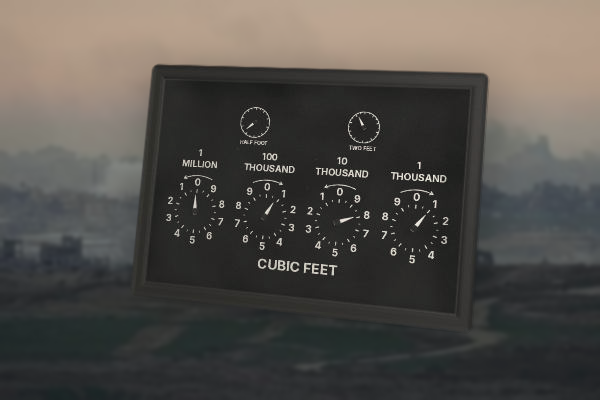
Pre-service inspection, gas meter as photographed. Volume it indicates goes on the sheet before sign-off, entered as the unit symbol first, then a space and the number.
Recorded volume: ft³ 8100
